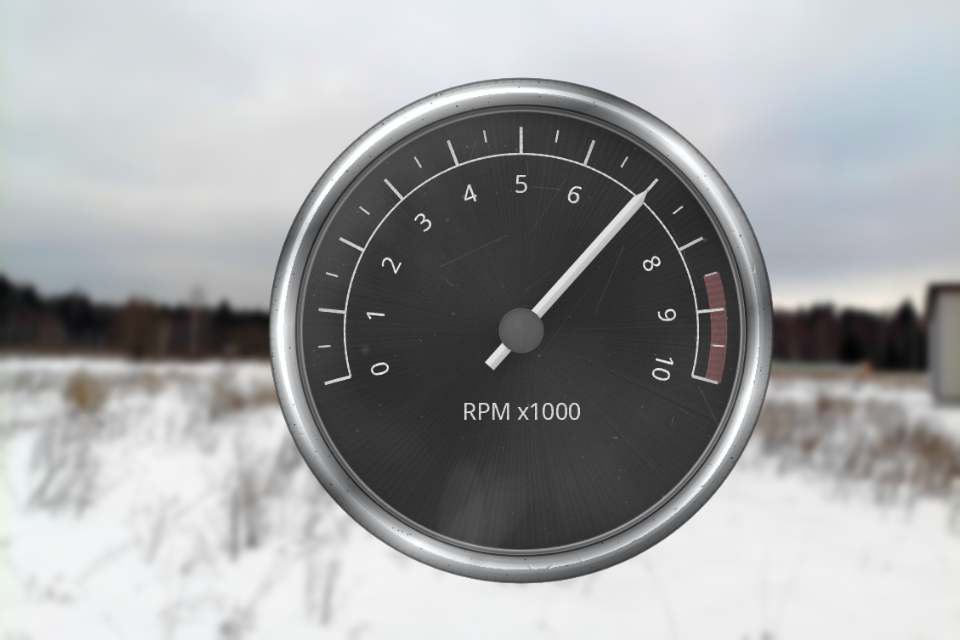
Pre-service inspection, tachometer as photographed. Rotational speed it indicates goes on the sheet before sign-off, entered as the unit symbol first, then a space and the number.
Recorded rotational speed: rpm 7000
